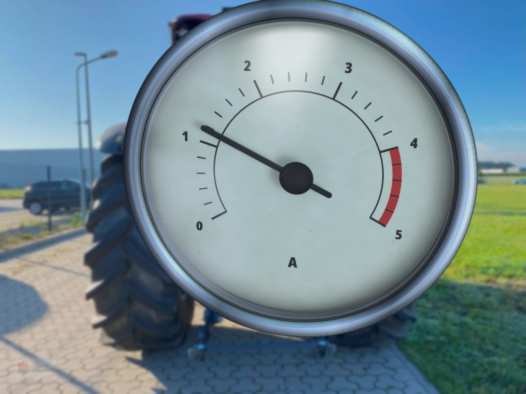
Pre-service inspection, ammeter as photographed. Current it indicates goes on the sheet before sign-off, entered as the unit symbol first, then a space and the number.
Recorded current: A 1.2
